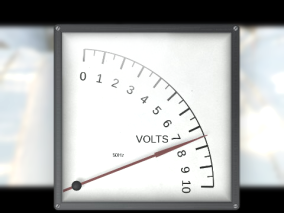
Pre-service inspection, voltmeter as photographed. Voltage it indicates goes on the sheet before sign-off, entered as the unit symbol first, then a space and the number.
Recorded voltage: V 7.5
